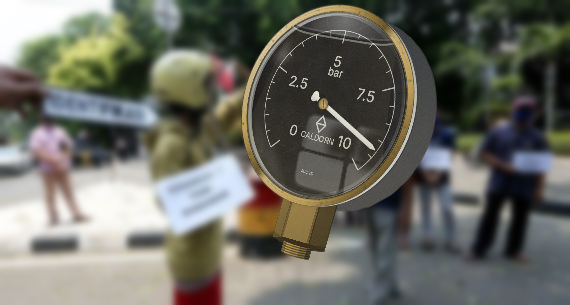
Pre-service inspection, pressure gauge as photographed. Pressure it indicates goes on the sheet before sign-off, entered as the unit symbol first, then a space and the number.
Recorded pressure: bar 9.25
